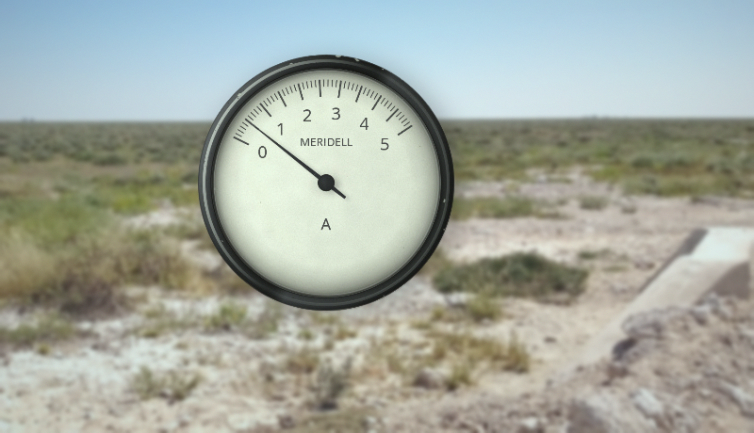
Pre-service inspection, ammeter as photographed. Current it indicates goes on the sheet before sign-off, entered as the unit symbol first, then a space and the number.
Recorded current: A 0.5
